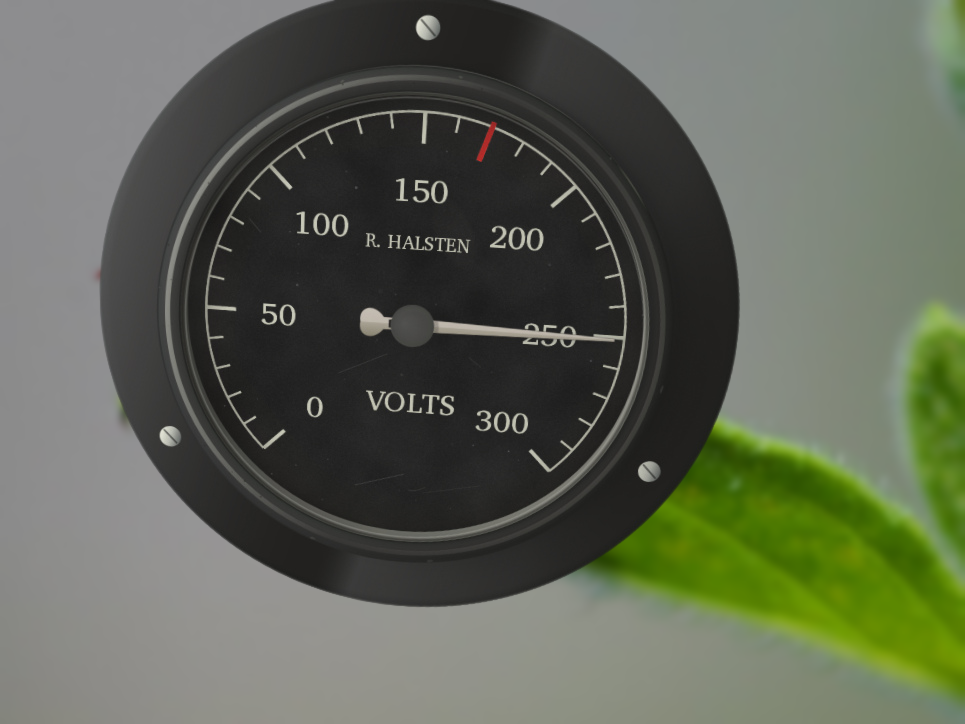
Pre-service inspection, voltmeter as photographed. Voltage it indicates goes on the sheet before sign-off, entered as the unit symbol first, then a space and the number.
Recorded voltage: V 250
